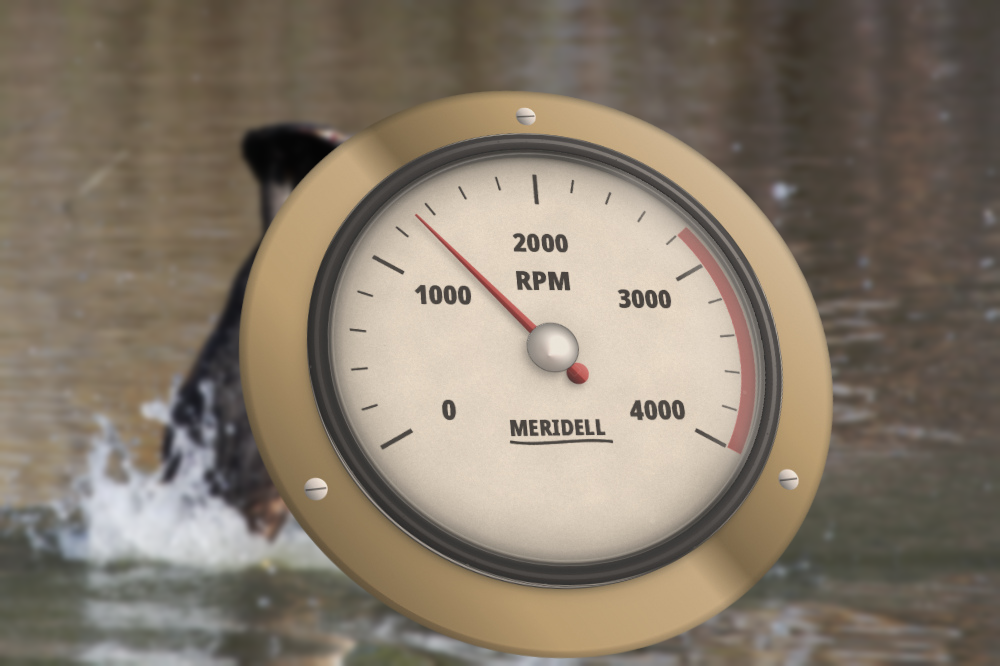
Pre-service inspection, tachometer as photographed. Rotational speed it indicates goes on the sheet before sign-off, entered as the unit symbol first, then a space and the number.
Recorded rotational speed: rpm 1300
